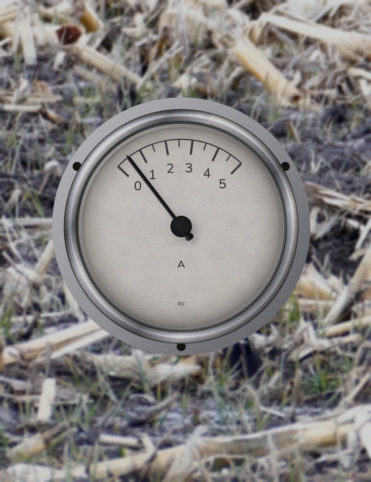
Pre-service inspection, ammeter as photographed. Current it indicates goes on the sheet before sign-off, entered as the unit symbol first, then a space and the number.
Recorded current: A 0.5
